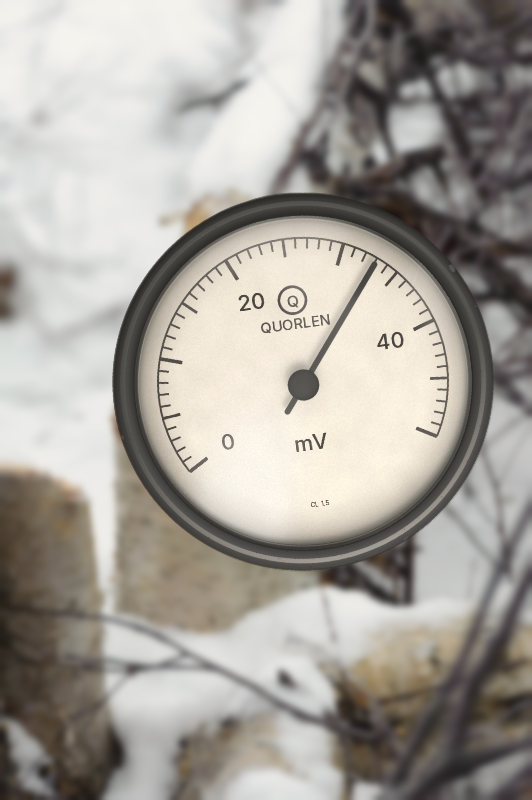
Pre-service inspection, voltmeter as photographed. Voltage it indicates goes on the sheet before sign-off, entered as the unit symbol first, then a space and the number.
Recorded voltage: mV 33
